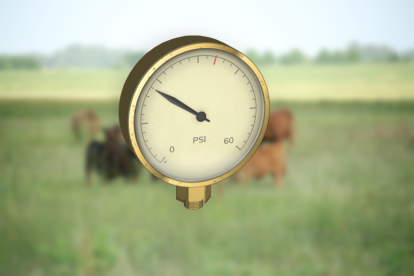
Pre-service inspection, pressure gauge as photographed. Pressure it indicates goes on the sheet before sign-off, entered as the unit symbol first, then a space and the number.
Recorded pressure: psi 18
